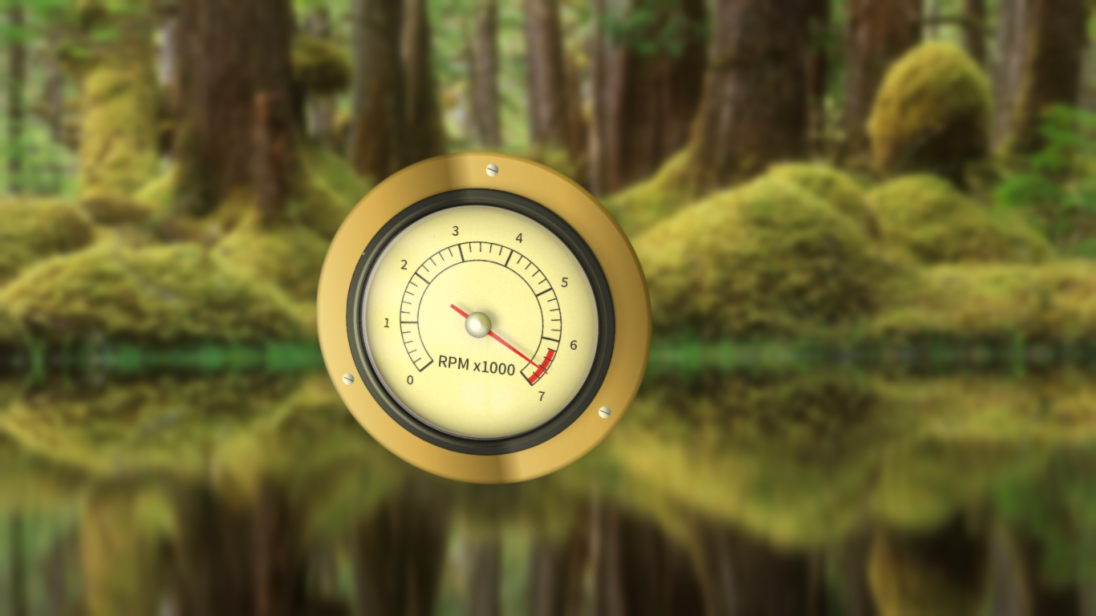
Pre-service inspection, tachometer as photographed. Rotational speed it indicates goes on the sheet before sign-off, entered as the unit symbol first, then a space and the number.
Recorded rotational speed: rpm 6600
